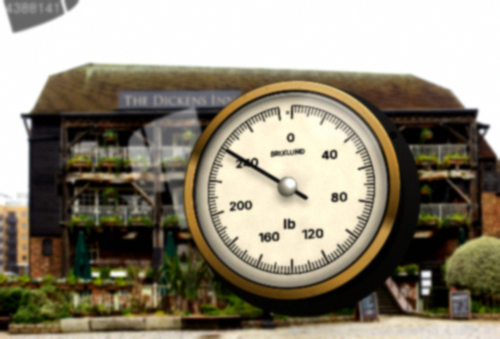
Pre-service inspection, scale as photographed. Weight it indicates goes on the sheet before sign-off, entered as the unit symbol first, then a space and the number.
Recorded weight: lb 240
